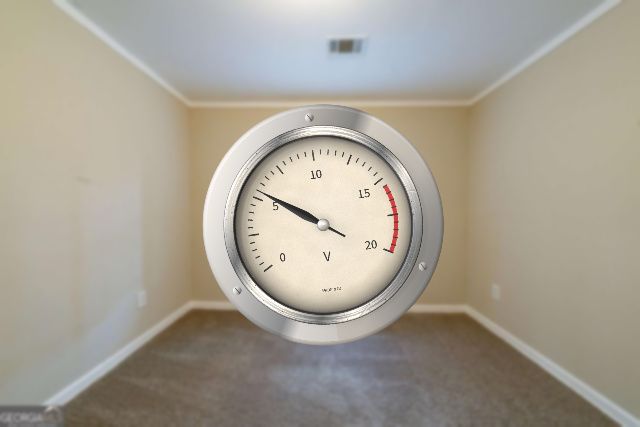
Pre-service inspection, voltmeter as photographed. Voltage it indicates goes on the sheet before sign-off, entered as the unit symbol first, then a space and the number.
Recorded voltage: V 5.5
